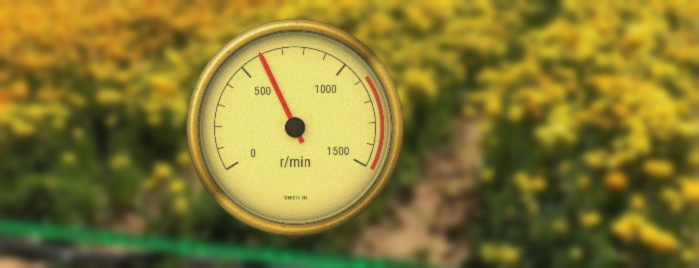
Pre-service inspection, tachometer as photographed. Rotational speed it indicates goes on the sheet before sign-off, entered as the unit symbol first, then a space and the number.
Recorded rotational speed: rpm 600
